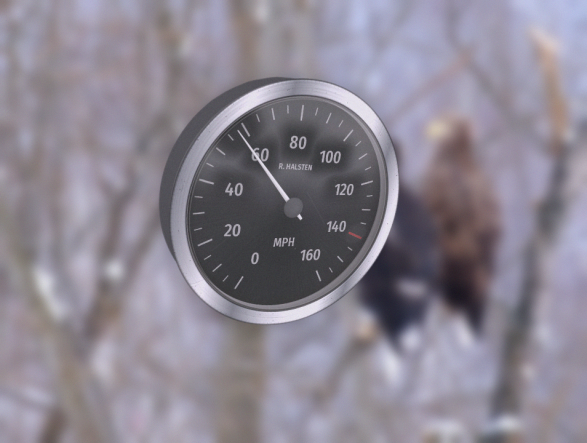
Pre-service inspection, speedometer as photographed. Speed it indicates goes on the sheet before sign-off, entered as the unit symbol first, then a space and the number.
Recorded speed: mph 57.5
